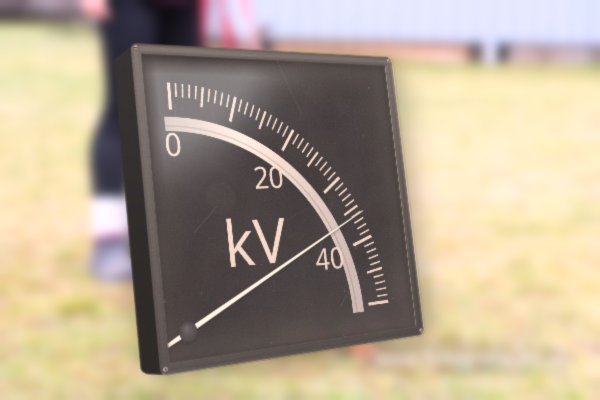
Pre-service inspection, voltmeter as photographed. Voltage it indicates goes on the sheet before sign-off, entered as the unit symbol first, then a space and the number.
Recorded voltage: kV 36
